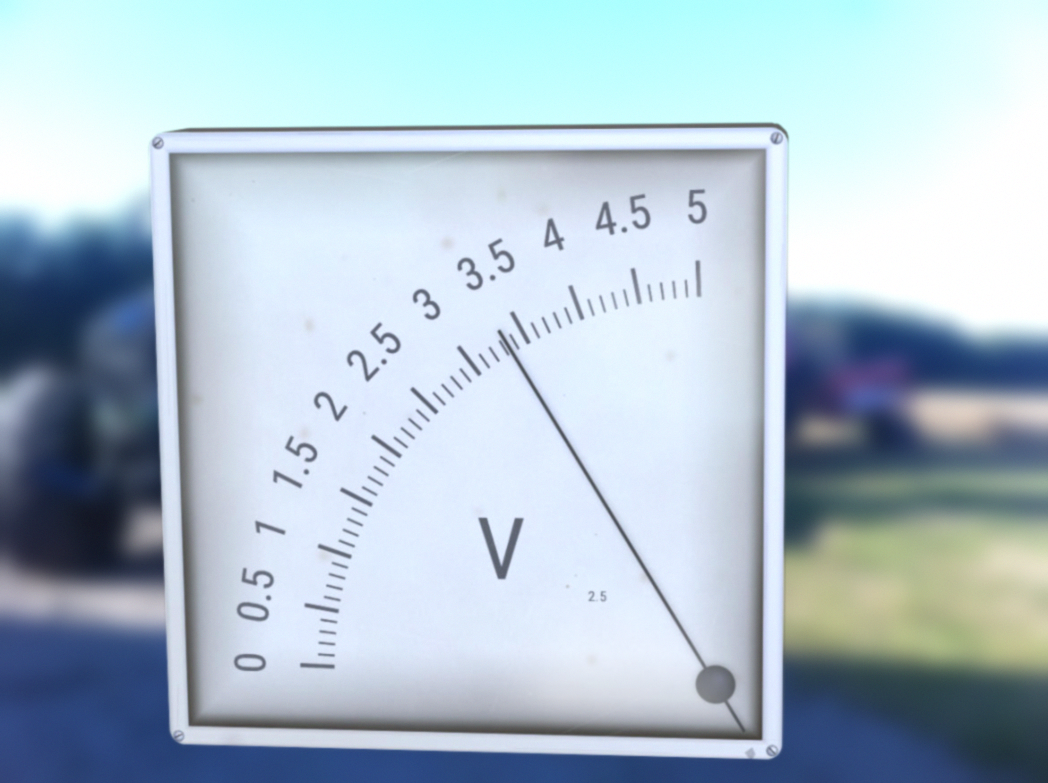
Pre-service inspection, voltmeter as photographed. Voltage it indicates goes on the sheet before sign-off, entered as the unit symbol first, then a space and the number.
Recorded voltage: V 3.35
